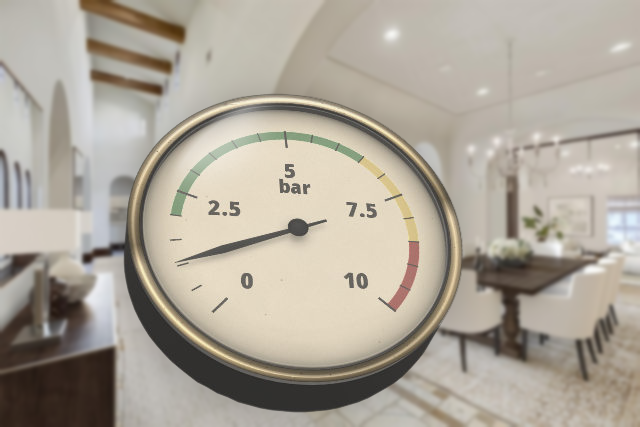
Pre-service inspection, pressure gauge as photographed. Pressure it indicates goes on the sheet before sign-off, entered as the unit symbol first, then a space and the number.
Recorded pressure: bar 1
